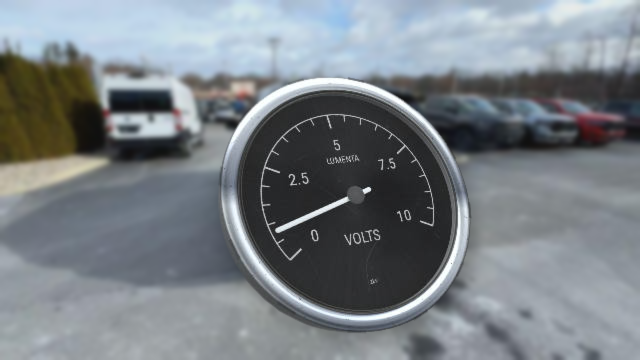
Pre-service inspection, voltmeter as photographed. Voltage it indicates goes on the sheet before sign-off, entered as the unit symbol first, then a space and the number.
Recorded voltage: V 0.75
